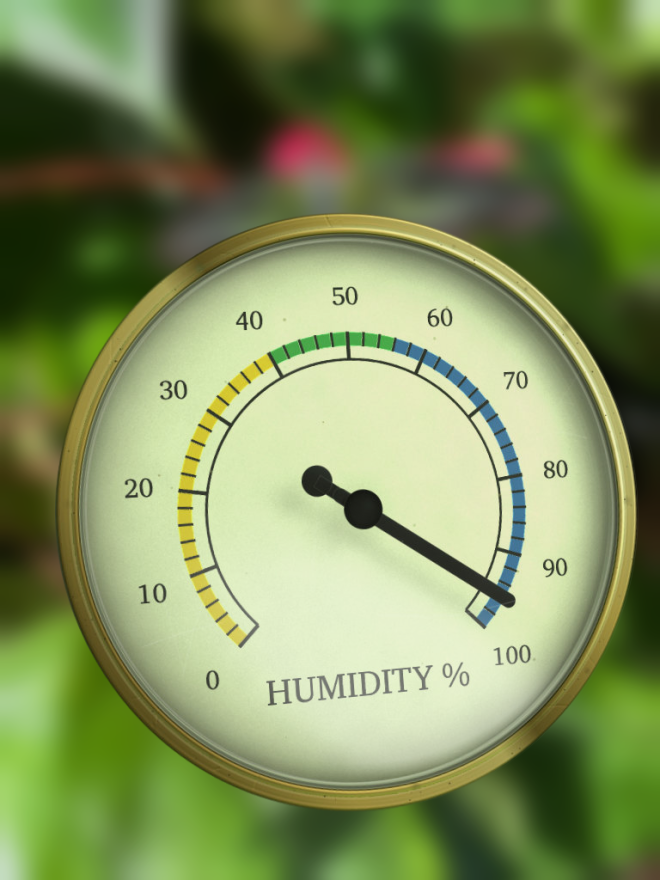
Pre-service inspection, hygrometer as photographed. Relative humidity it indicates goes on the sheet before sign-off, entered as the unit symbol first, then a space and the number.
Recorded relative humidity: % 96
